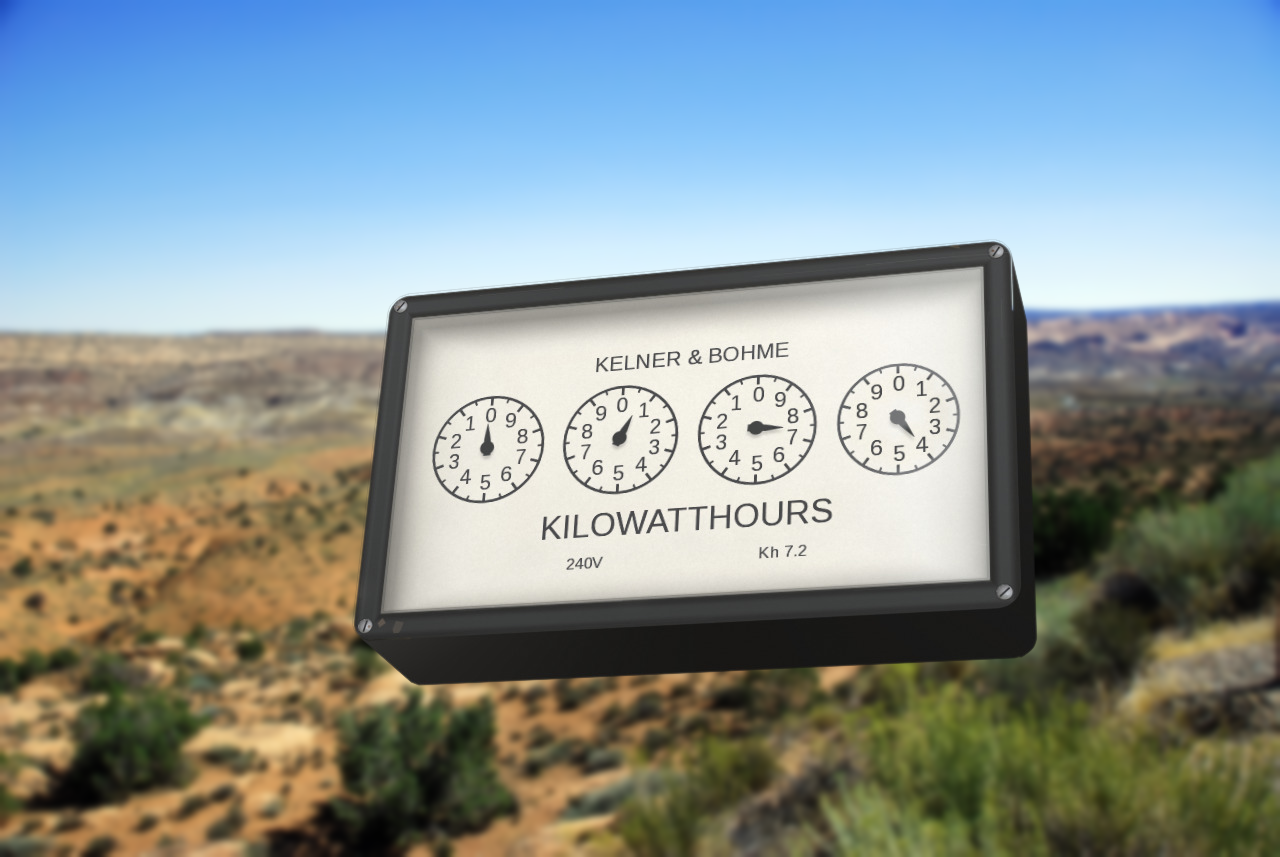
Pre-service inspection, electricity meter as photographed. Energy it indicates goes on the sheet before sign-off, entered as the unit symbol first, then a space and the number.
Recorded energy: kWh 74
